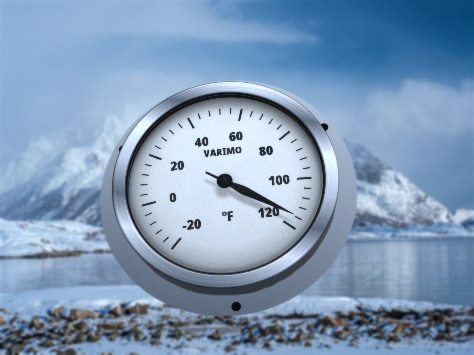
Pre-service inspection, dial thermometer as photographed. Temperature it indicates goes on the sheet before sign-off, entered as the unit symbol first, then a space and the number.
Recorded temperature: °F 116
